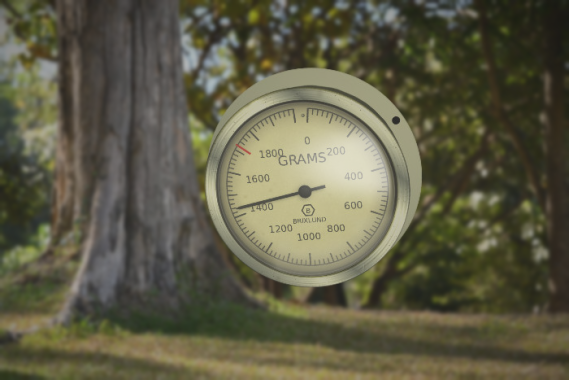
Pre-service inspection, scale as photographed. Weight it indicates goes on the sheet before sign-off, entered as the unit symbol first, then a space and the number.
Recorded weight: g 1440
